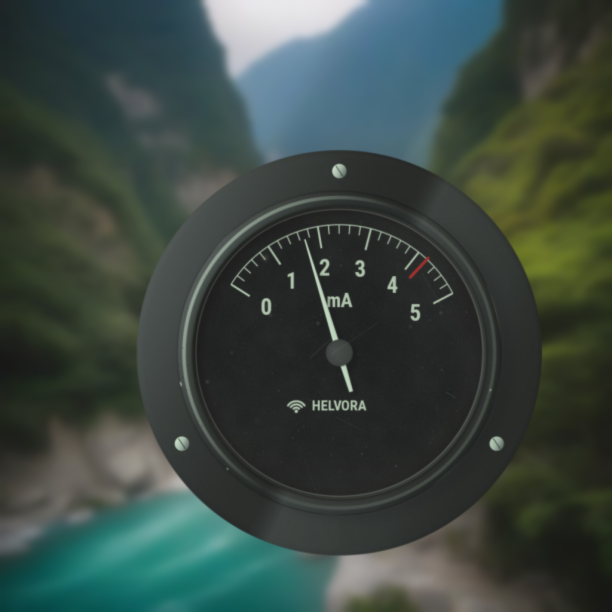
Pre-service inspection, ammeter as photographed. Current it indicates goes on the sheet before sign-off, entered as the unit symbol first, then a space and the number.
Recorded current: mA 1.7
